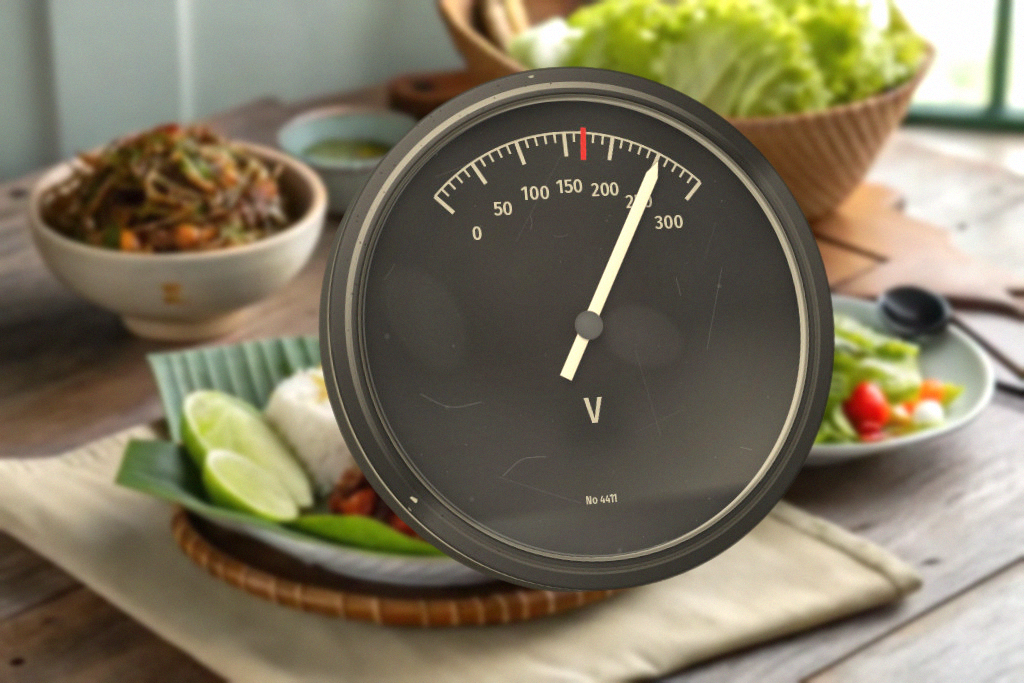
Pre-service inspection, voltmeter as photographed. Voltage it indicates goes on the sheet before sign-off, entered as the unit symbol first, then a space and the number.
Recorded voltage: V 250
